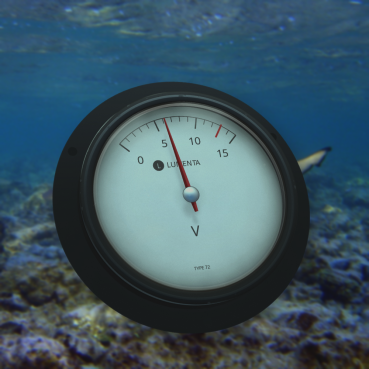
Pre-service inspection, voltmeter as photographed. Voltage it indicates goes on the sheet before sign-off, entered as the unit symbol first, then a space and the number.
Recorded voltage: V 6
